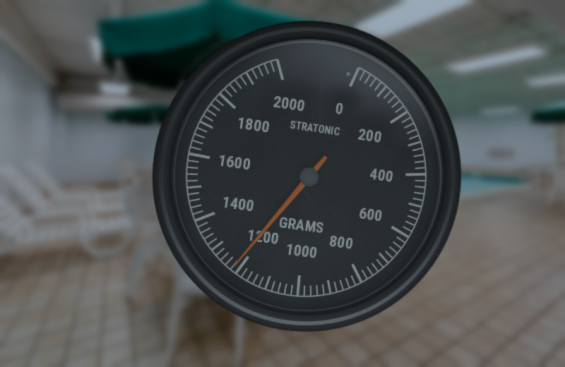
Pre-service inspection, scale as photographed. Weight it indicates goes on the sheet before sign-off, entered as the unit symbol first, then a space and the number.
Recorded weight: g 1220
